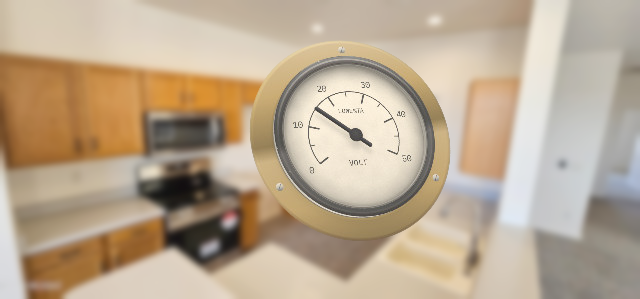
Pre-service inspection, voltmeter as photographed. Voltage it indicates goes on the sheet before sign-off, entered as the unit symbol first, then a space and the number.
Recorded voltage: V 15
